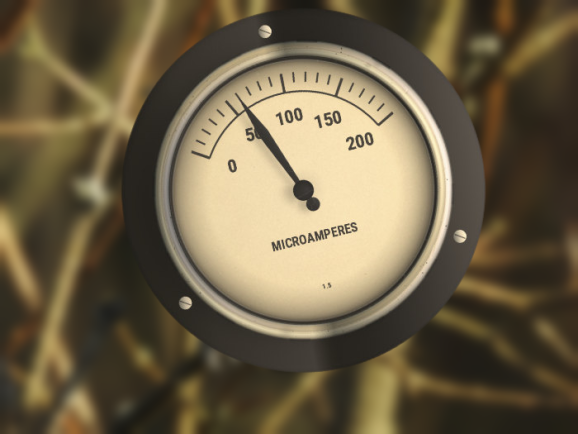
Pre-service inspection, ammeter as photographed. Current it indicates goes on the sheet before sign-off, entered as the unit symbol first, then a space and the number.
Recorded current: µA 60
